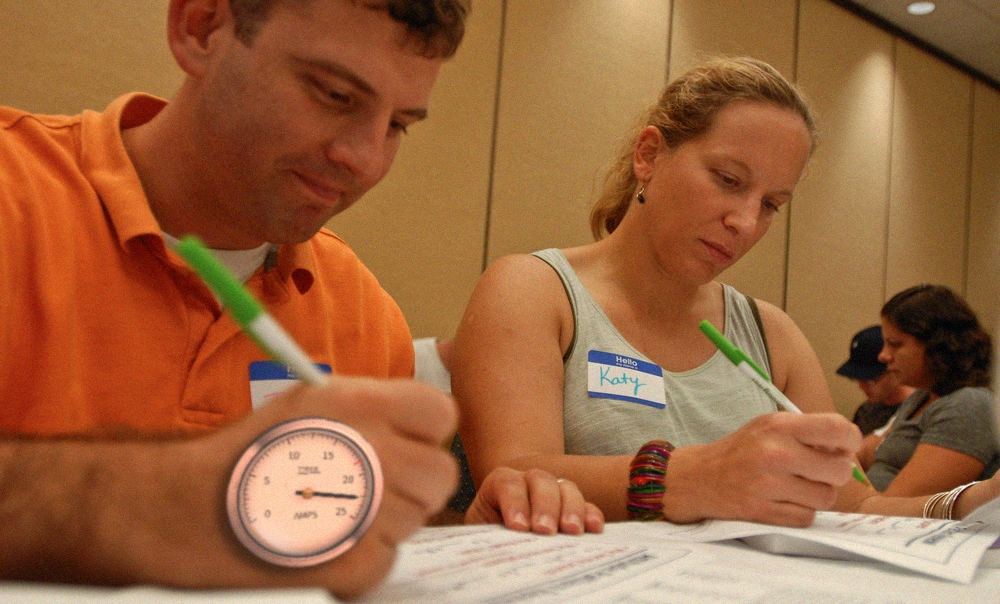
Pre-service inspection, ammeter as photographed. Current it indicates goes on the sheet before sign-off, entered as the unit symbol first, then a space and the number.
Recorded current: A 22.5
